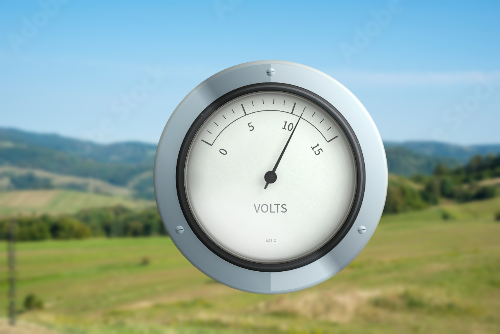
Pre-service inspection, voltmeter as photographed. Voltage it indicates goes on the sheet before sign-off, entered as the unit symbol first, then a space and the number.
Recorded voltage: V 11
